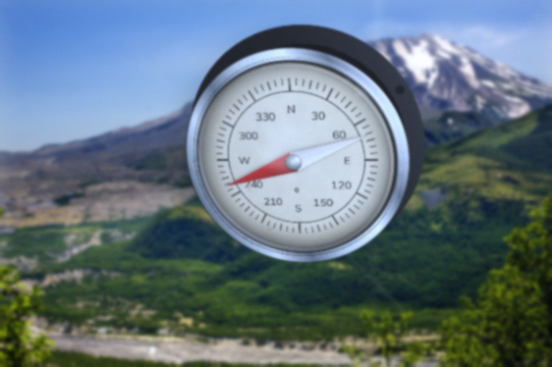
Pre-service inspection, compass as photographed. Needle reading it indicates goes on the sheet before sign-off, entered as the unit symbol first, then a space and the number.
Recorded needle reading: ° 250
